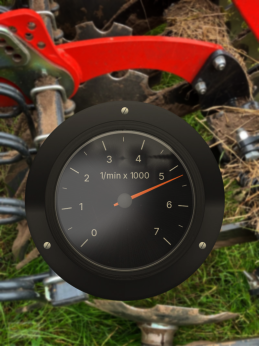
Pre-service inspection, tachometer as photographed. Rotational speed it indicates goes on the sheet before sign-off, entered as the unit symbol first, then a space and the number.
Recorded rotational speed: rpm 5250
